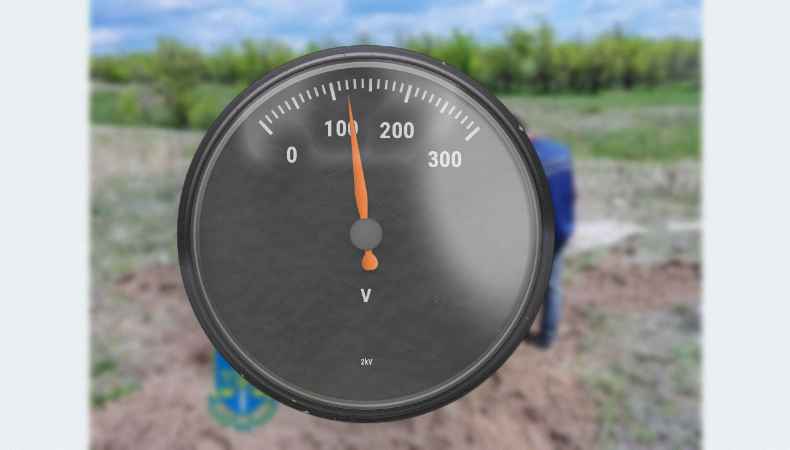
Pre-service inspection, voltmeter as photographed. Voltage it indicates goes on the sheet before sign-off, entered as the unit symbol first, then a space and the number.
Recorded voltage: V 120
